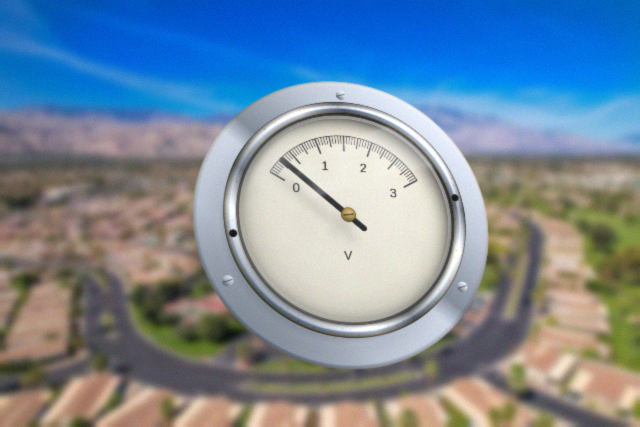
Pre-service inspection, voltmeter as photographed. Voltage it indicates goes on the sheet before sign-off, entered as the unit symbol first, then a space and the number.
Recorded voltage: V 0.25
